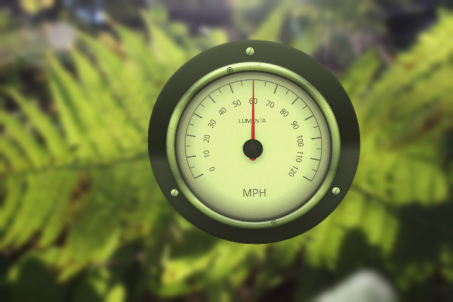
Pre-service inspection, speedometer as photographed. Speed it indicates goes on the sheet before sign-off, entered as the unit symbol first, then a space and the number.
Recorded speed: mph 60
